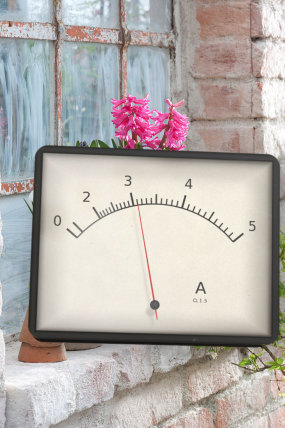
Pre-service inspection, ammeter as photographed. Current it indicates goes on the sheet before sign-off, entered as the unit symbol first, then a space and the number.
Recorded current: A 3.1
